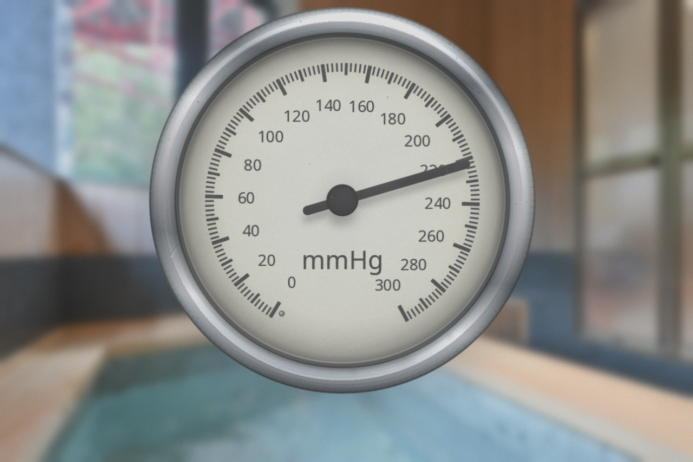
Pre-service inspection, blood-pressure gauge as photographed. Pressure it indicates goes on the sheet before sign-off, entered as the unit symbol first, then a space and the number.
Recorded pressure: mmHg 222
